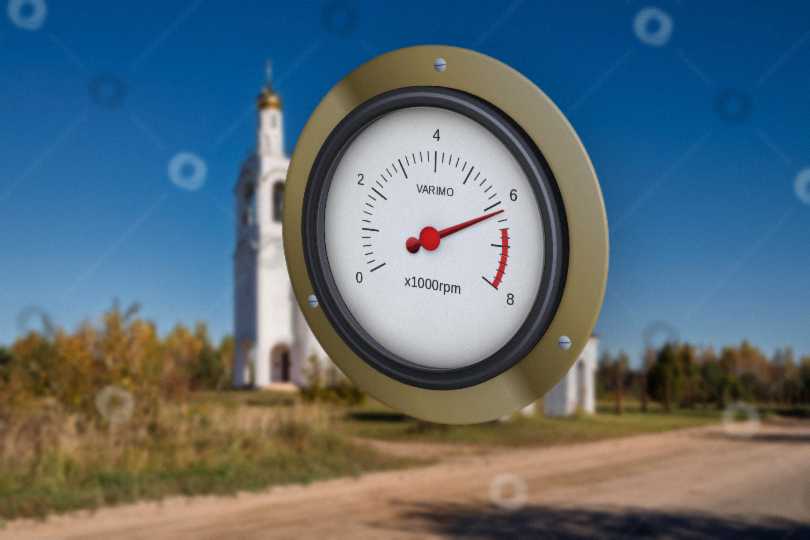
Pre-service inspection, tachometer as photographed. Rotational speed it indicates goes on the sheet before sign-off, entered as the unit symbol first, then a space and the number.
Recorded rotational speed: rpm 6200
